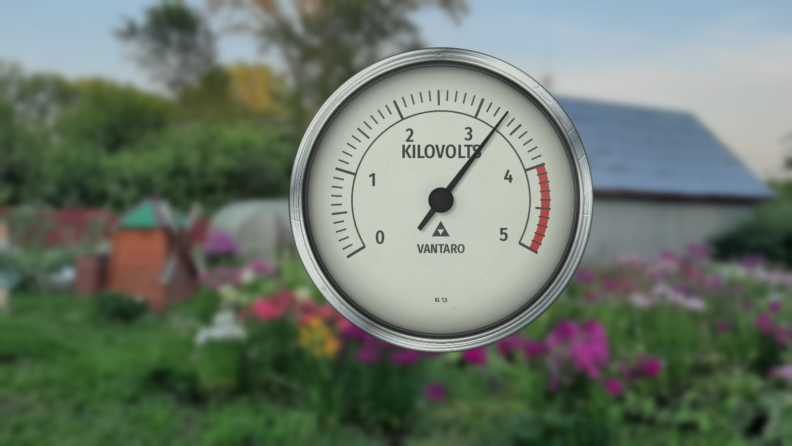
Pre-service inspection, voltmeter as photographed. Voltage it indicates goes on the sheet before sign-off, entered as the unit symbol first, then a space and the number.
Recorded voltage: kV 3.3
